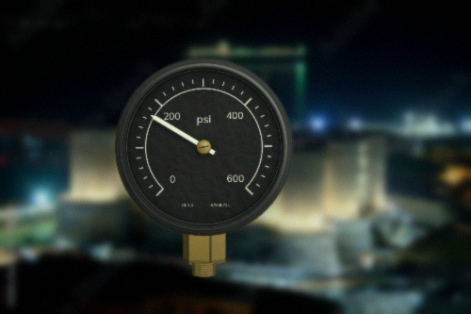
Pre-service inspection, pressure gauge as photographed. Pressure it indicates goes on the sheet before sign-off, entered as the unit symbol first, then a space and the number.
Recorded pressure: psi 170
